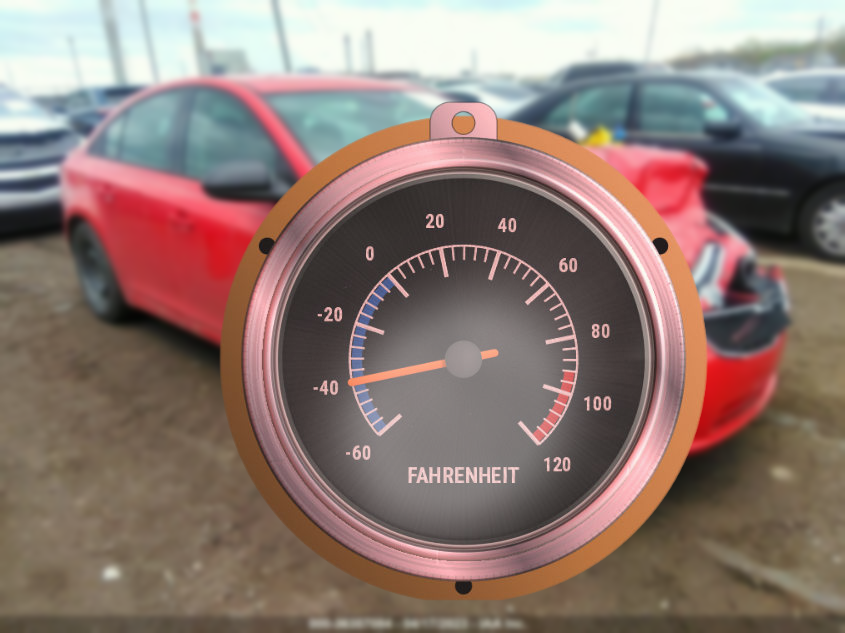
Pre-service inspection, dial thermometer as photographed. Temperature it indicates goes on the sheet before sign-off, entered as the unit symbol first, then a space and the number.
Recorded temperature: °F -40
